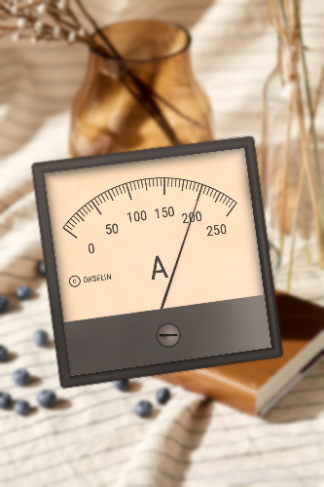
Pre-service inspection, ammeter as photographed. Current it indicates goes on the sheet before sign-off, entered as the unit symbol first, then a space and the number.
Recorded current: A 200
